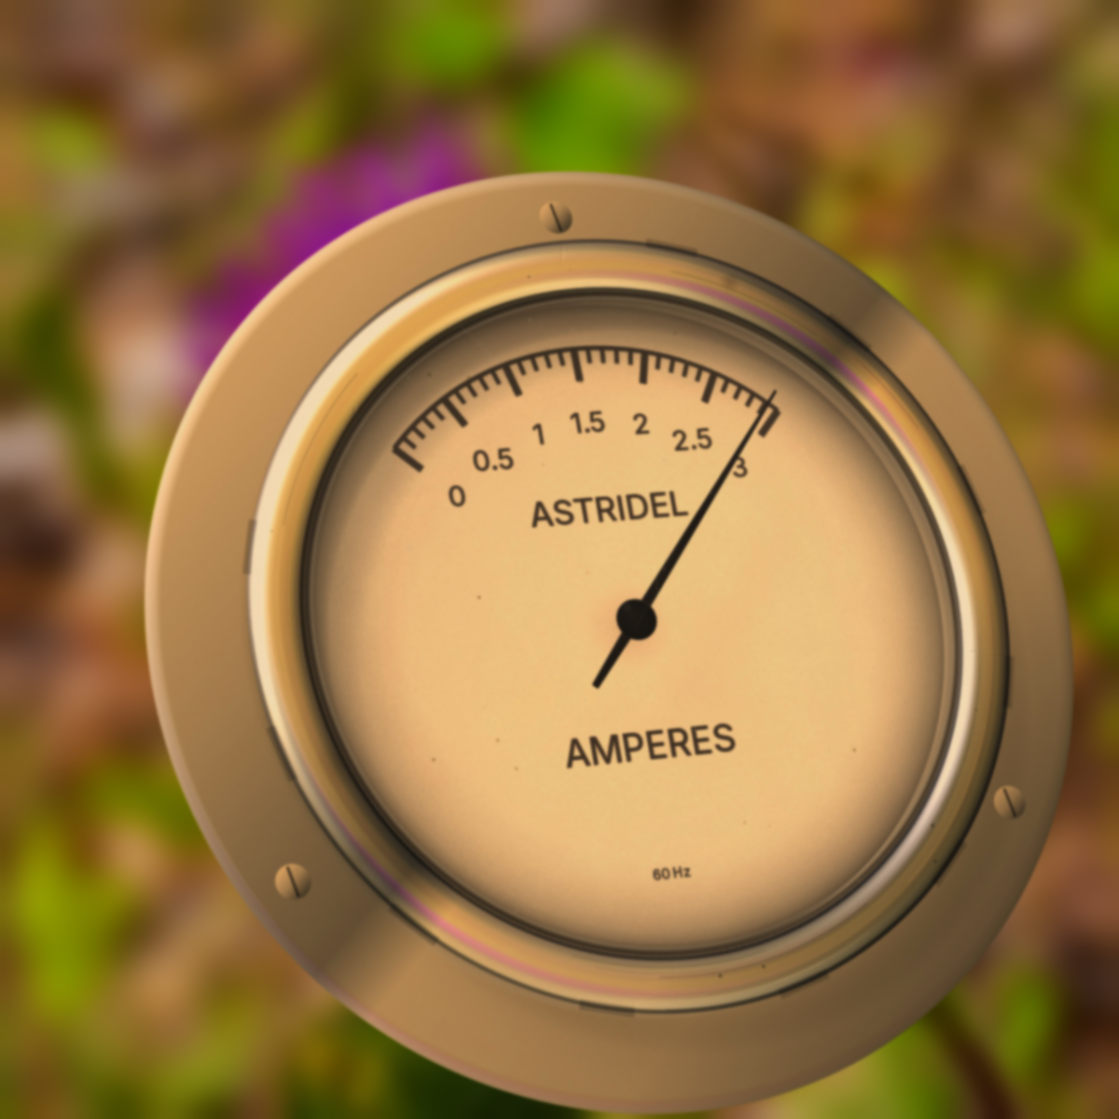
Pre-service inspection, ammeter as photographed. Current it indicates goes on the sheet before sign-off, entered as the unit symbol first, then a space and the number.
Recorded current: A 2.9
